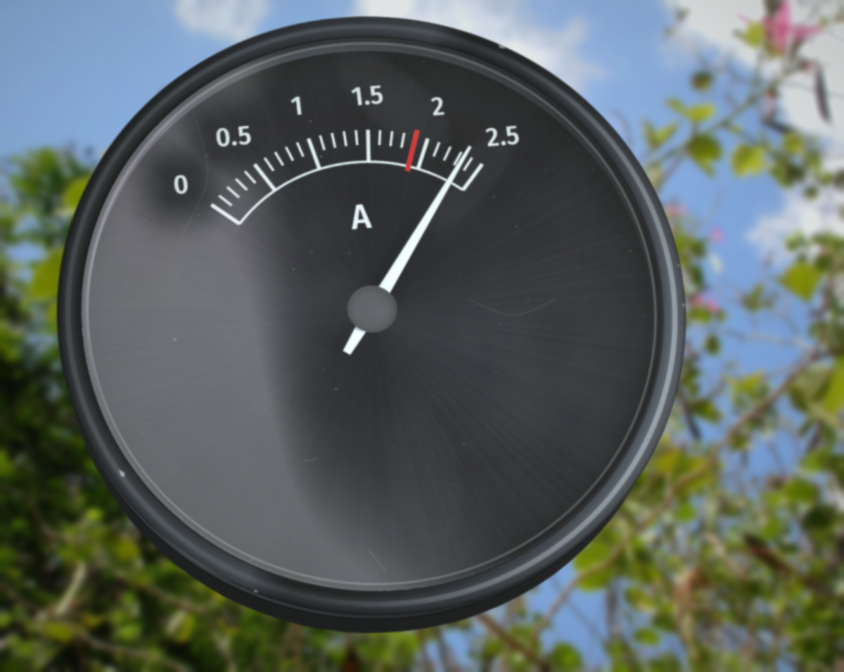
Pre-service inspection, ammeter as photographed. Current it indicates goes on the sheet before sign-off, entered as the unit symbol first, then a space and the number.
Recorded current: A 2.35
